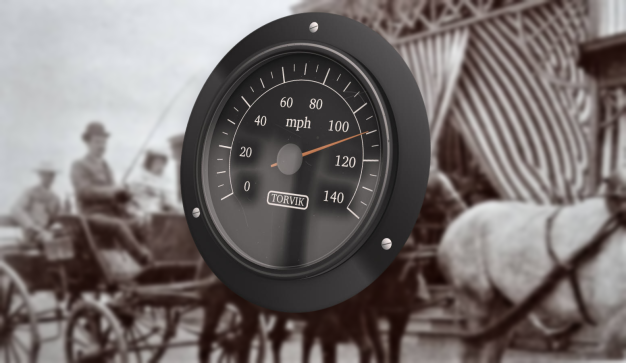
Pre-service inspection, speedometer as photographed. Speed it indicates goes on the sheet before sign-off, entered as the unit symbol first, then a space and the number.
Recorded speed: mph 110
